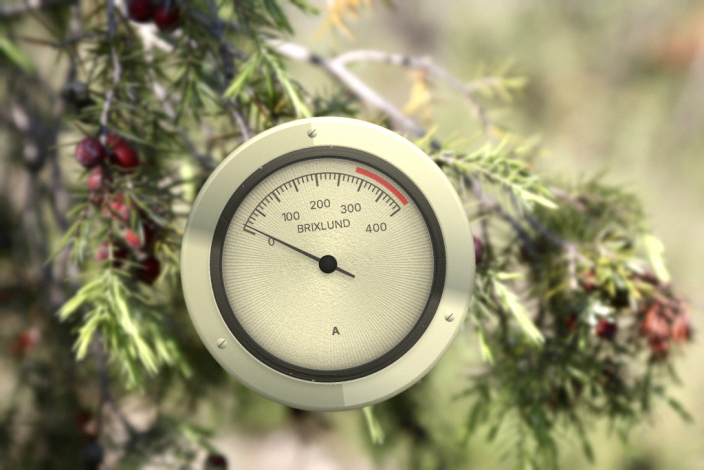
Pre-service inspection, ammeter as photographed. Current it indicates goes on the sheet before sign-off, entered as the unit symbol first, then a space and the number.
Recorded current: A 10
